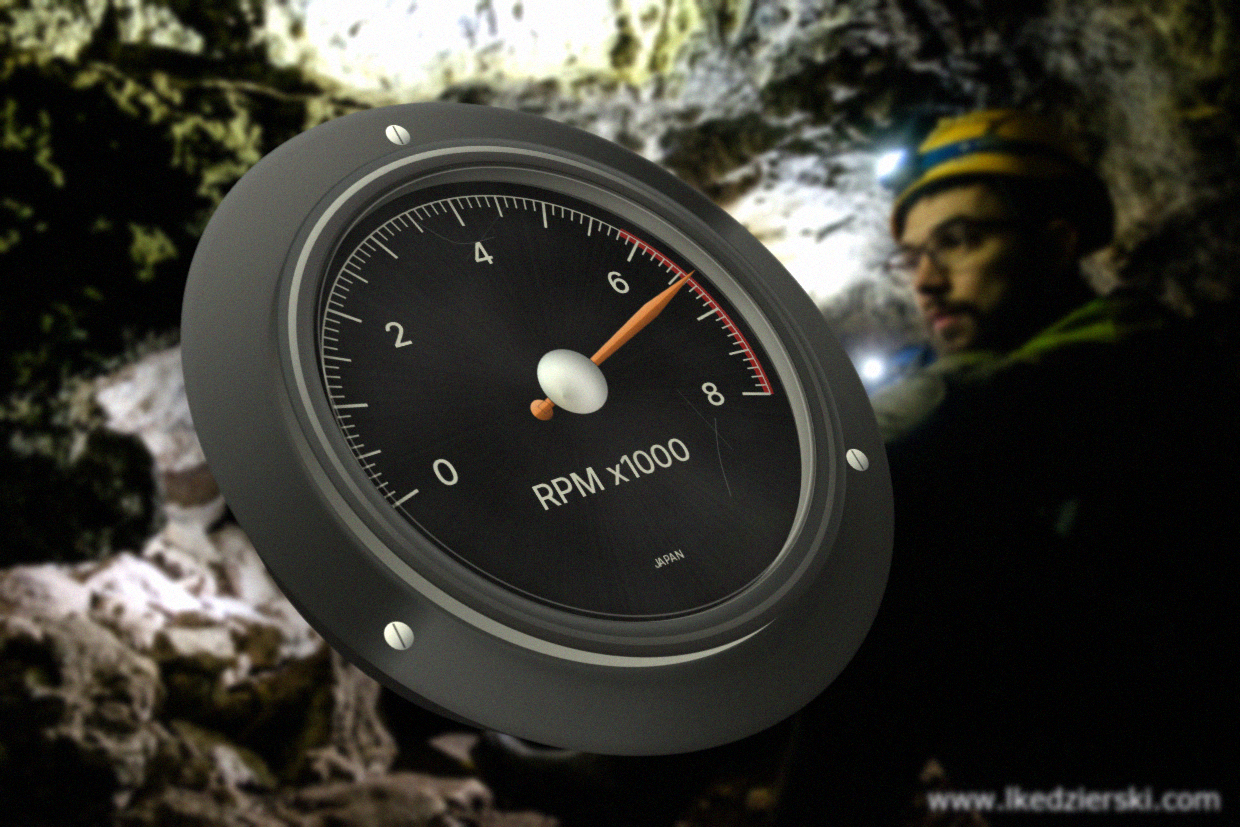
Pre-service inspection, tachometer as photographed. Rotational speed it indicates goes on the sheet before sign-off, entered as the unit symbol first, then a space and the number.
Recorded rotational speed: rpm 6600
